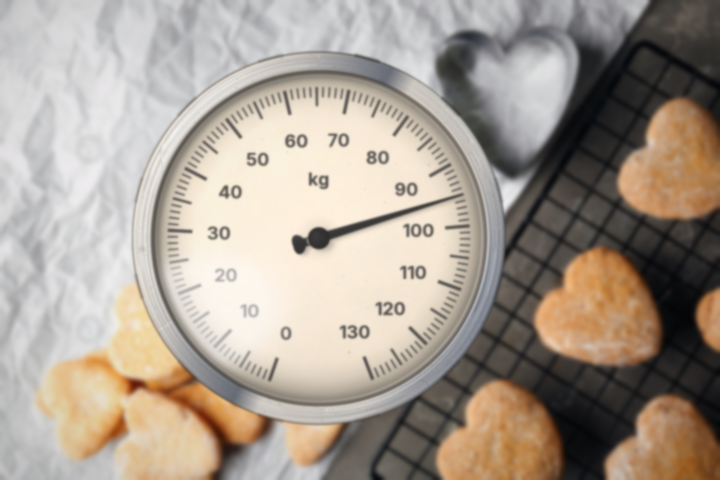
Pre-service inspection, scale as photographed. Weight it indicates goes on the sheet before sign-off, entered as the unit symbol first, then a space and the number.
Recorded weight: kg 95
